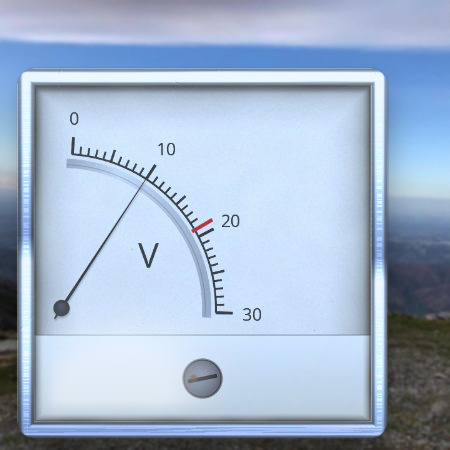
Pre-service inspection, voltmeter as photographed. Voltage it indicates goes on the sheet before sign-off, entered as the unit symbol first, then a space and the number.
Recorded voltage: V 10
